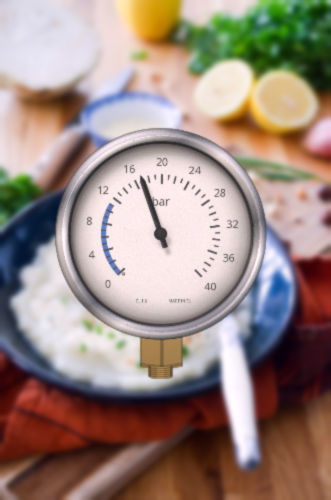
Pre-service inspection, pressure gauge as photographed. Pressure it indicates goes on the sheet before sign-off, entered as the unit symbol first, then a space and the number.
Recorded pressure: bar 17
